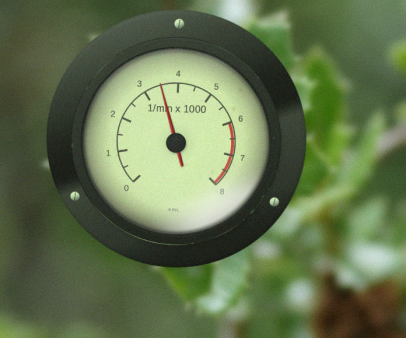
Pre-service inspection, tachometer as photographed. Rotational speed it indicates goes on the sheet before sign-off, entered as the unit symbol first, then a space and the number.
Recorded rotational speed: rpm 3500
